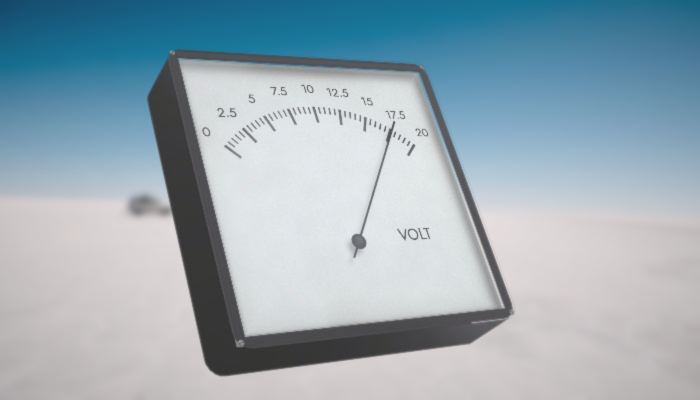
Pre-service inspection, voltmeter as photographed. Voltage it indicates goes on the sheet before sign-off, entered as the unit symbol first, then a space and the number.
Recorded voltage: V 17.5
